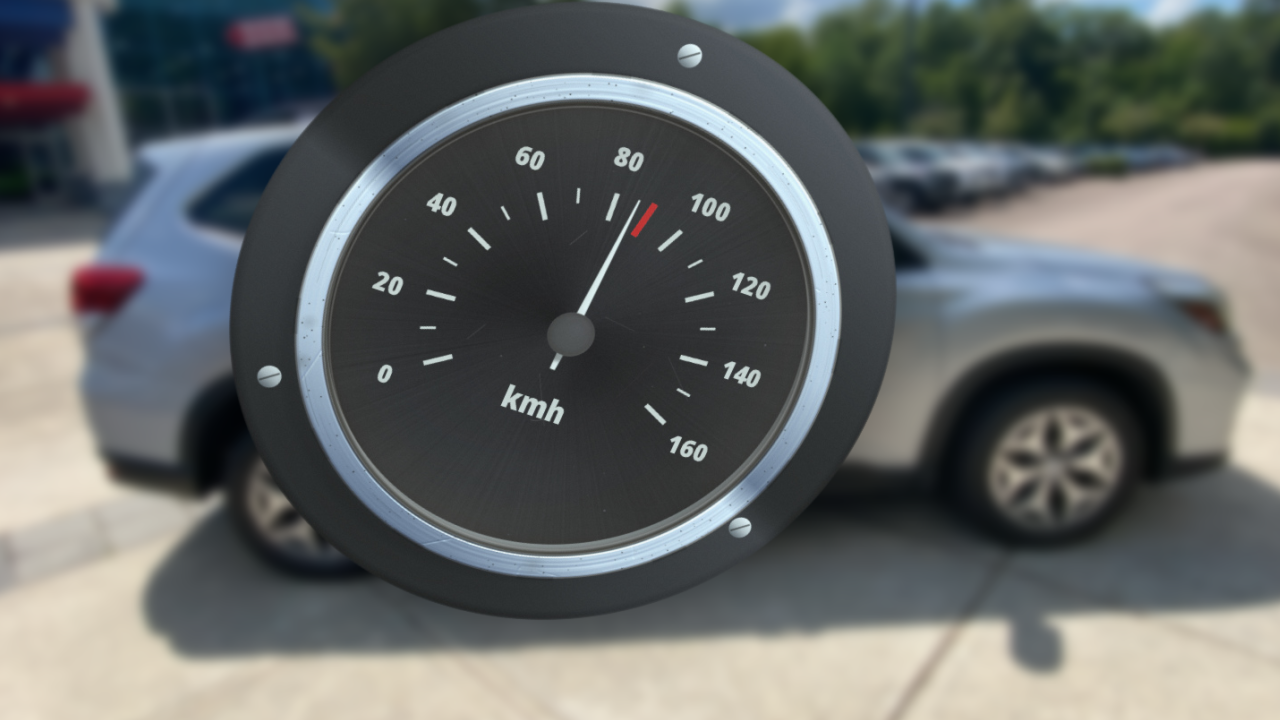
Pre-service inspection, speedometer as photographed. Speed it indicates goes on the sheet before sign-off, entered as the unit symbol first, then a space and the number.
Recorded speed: km/h 85
